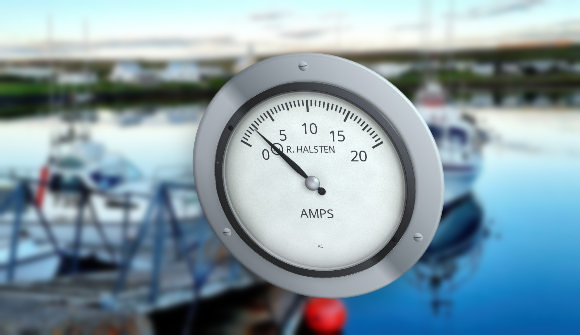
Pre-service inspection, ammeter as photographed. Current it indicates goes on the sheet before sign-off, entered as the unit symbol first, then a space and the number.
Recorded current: A 2.5
